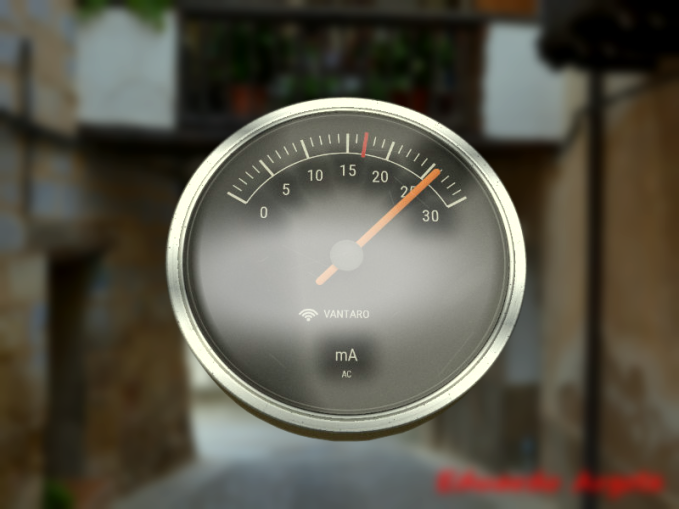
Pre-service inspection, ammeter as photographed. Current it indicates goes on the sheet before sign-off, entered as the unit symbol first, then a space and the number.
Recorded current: mA 26
